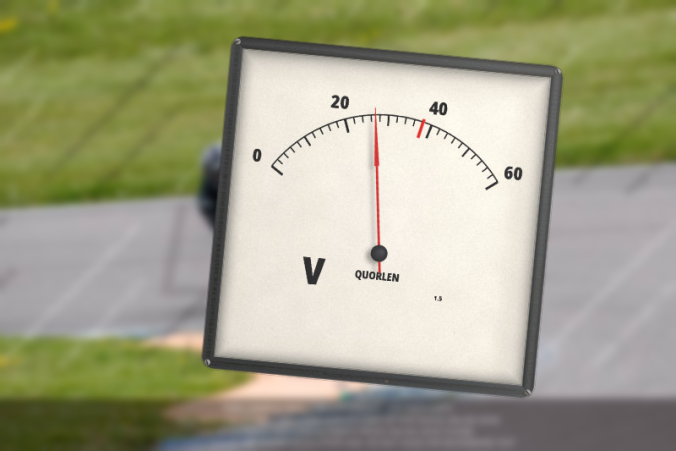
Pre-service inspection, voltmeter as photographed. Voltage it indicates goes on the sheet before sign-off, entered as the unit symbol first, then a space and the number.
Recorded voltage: V 27
